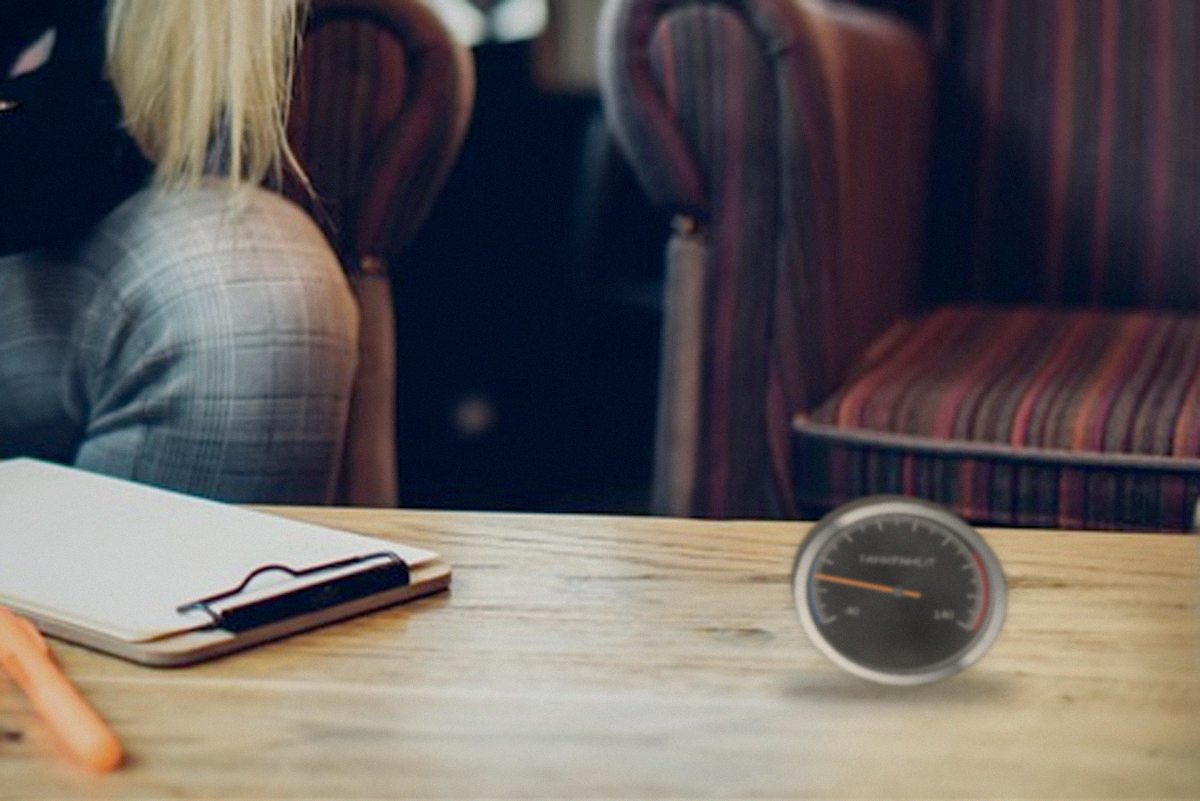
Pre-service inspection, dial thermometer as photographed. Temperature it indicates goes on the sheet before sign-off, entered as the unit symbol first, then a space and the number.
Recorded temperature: °F -10
